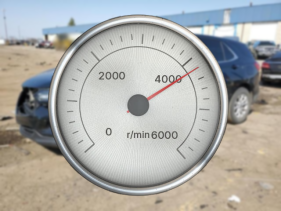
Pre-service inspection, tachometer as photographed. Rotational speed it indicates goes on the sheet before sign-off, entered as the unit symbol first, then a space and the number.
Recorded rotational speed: rpm 4200
